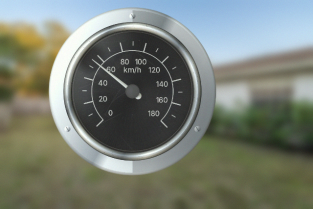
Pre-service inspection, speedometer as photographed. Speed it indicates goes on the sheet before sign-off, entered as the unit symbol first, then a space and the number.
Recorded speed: km/h 55
